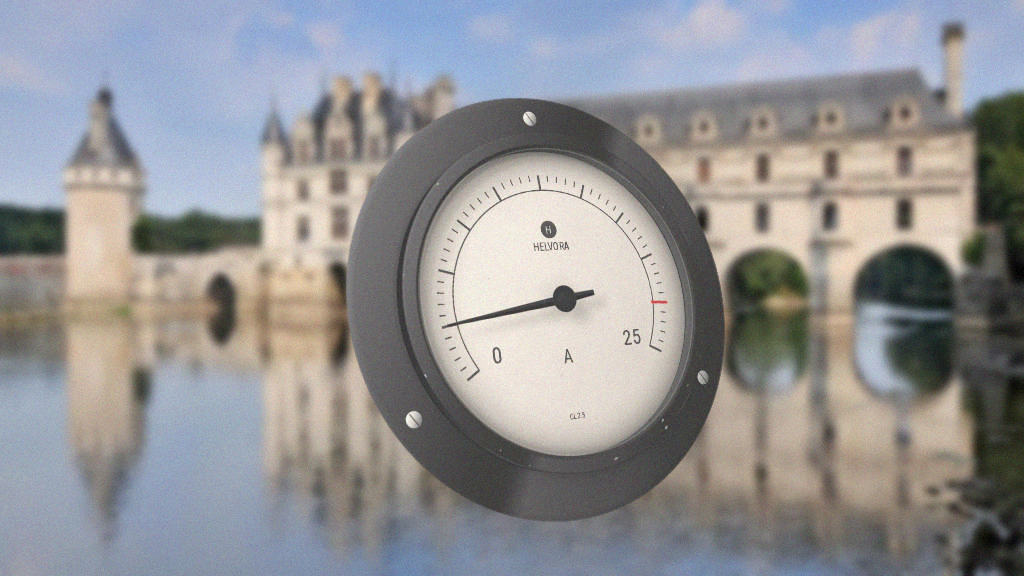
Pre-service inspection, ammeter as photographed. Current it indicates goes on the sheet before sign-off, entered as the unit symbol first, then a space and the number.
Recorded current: A 2.5
